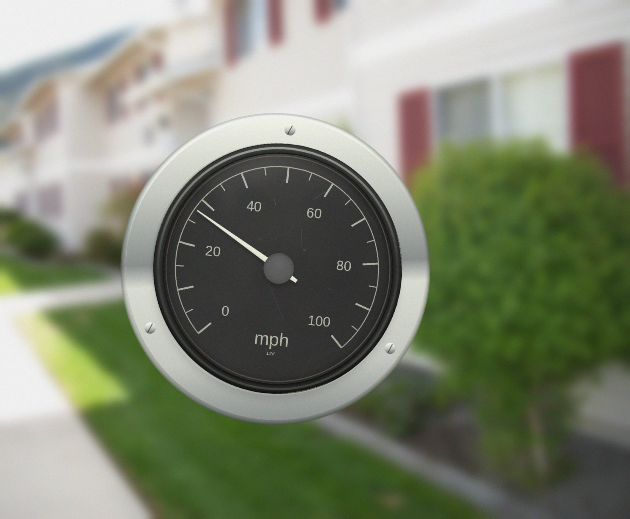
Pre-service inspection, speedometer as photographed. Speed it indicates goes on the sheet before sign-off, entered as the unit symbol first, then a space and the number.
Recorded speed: mph 27.5
